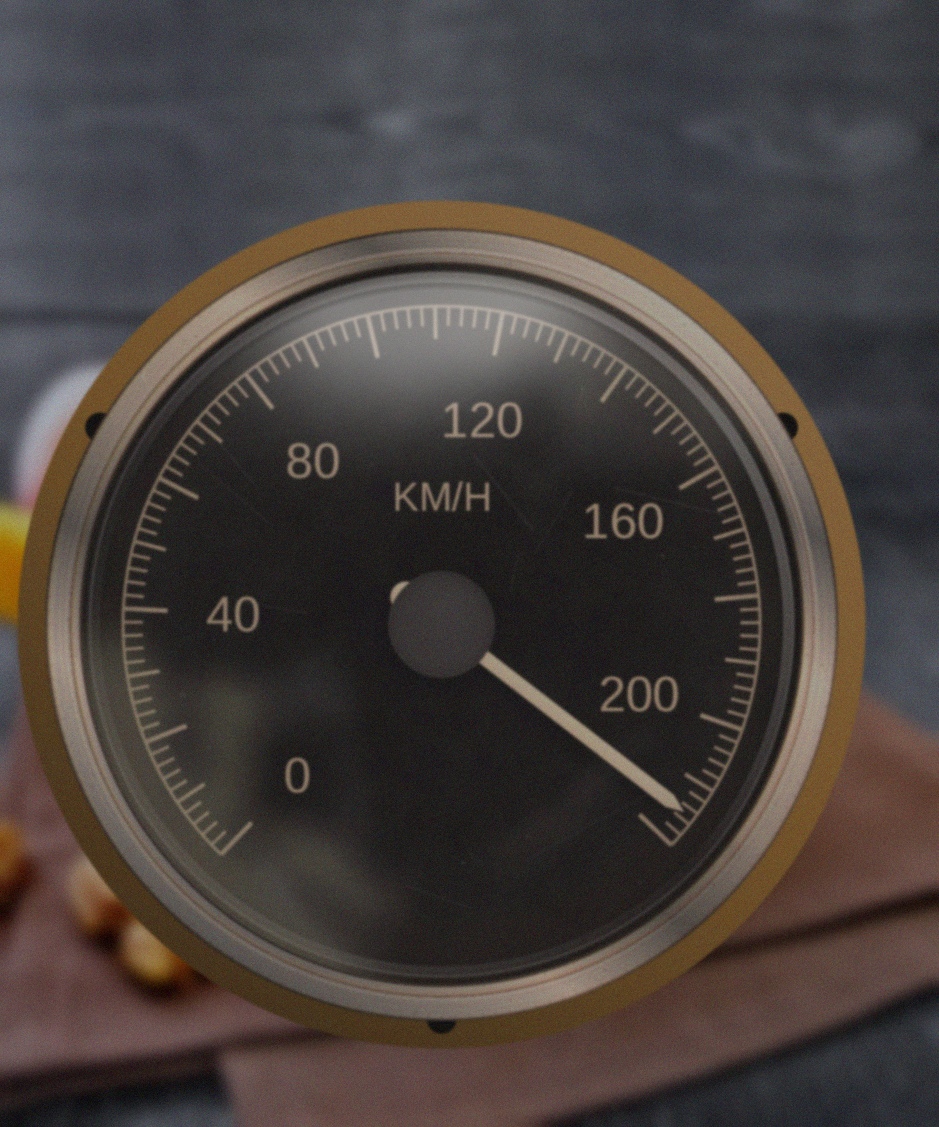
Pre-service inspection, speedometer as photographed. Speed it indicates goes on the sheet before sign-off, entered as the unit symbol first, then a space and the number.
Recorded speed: km/h 215
